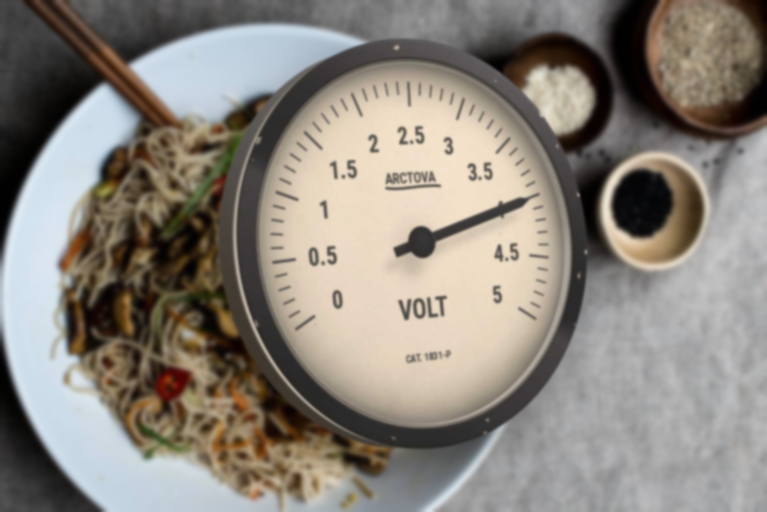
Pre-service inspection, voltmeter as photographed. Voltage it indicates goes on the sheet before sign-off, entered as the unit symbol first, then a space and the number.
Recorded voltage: V 4
